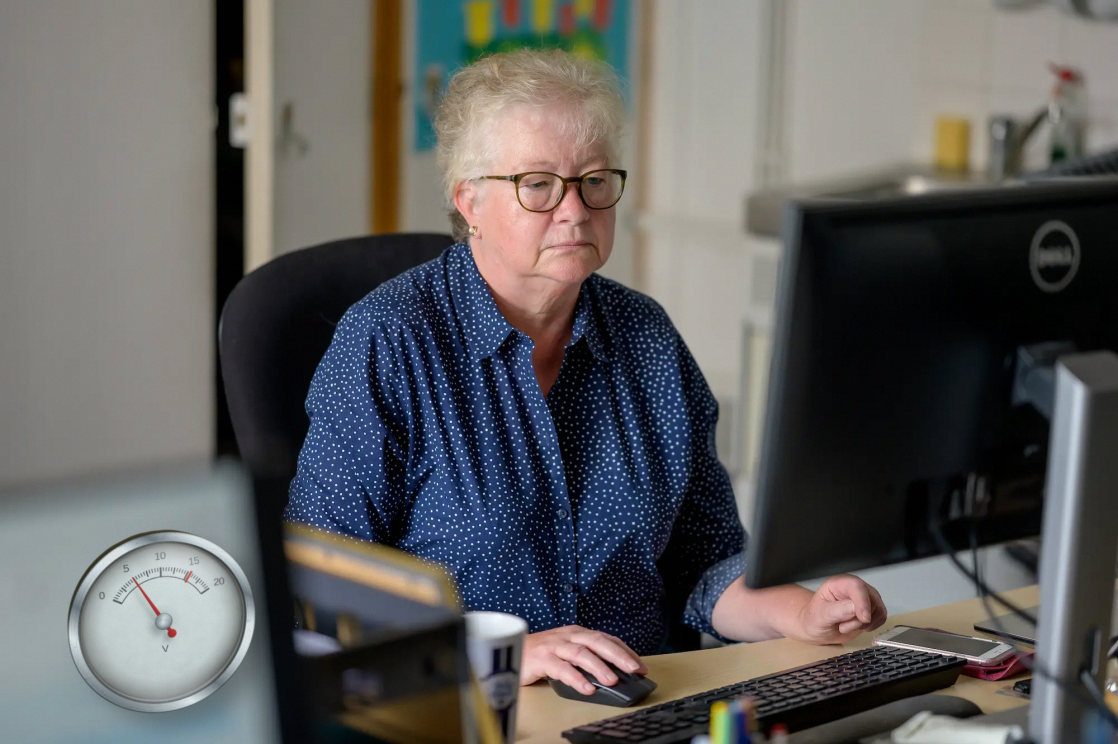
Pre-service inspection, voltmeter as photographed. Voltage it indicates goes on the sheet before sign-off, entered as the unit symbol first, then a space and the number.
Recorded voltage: V 5
